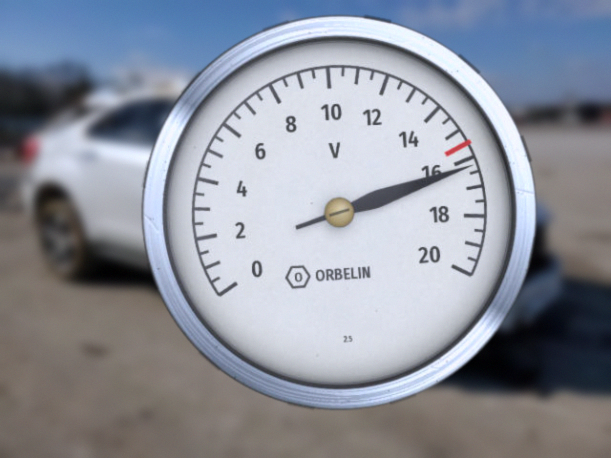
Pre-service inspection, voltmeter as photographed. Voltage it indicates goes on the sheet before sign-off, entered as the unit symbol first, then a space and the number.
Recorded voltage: V 16.25
